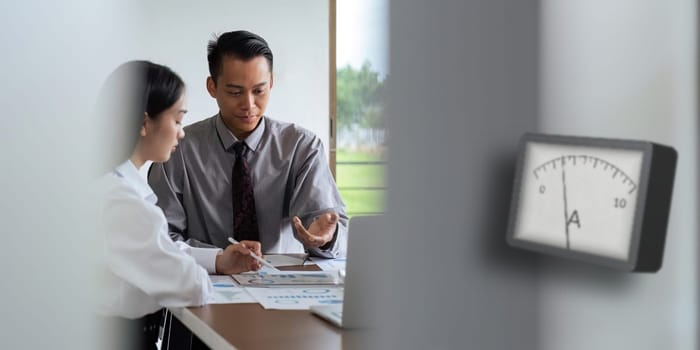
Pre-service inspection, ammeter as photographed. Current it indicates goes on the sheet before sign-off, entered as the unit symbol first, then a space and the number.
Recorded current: A 3
